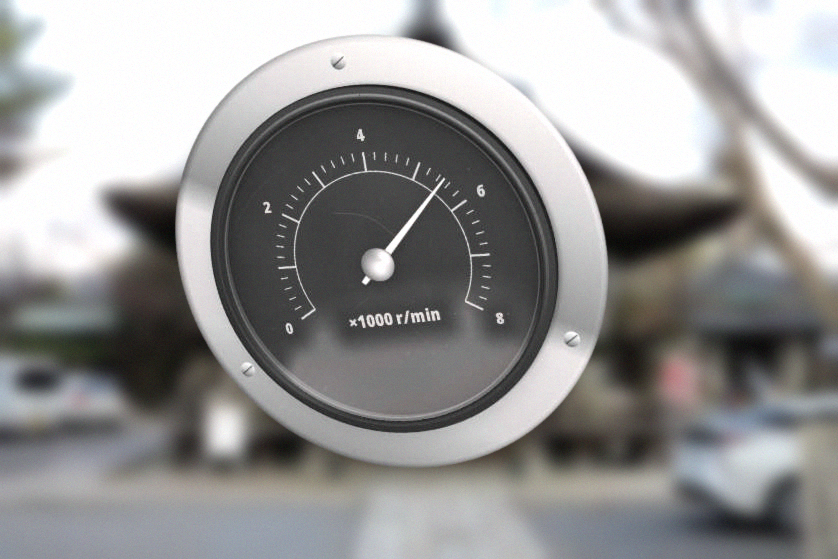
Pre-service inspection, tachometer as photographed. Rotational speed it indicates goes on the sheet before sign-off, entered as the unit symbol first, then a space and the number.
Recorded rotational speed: rpm 5500
